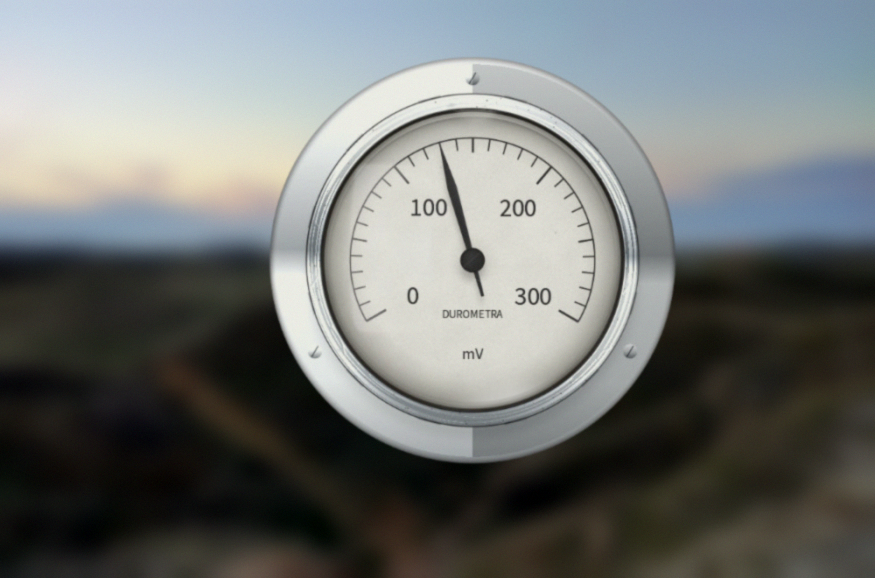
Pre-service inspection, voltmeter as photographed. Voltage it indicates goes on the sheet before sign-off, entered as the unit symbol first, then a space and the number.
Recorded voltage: mV 130
